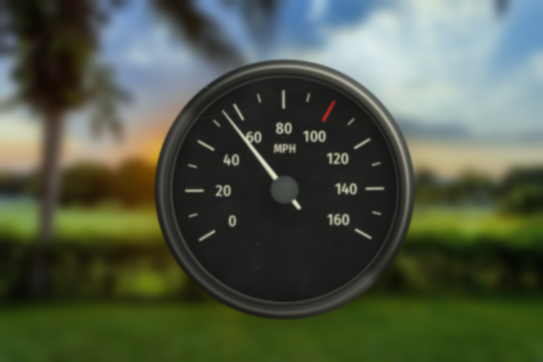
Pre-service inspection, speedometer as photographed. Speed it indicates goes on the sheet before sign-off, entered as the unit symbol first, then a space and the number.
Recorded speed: mph 55
